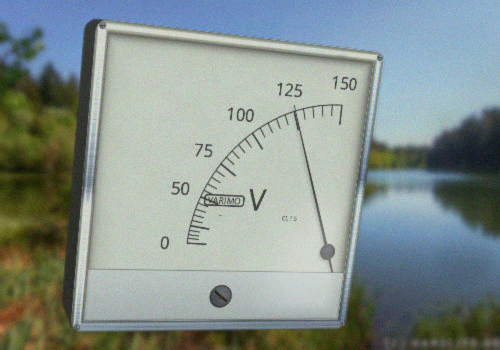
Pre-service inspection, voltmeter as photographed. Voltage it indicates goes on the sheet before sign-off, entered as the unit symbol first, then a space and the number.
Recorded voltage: V 125
